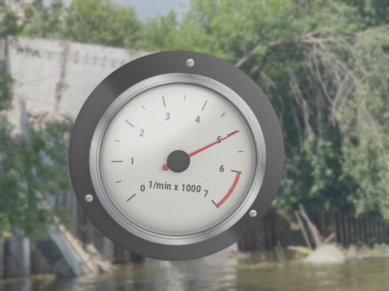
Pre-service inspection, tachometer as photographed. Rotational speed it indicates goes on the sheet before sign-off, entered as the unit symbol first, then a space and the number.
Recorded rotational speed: rpm 5000
